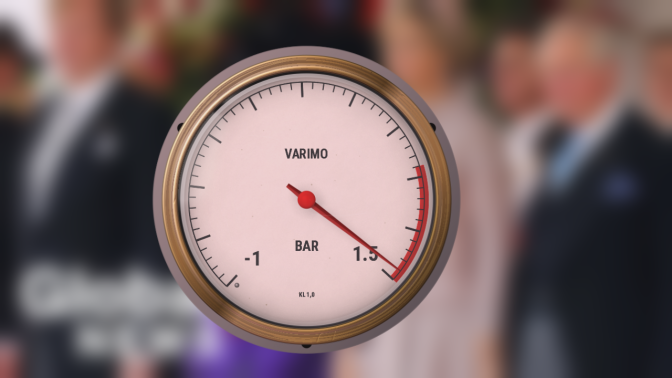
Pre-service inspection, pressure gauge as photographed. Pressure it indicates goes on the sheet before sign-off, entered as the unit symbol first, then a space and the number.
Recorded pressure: bar 1.45
